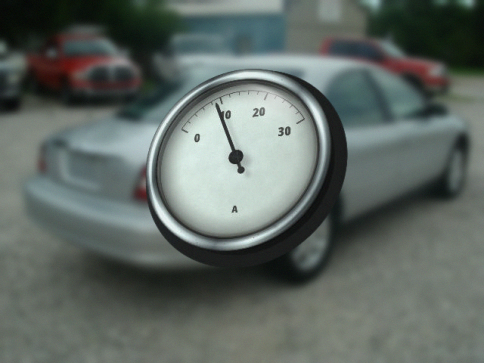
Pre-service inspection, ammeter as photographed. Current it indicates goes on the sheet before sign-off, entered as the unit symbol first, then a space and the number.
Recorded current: A 9
